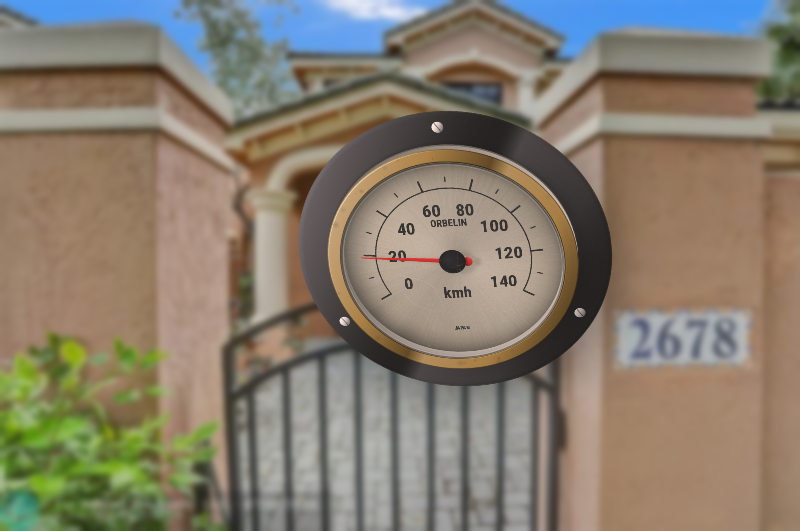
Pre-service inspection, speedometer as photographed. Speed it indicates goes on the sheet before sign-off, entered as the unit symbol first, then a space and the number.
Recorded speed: km/h 20
